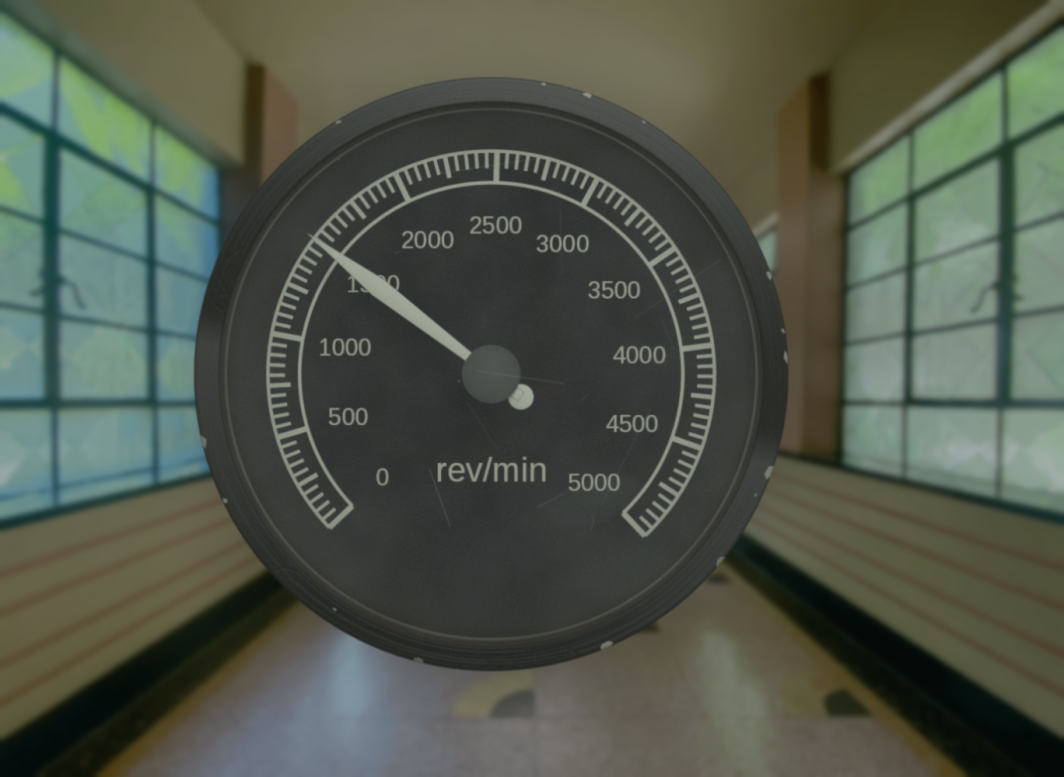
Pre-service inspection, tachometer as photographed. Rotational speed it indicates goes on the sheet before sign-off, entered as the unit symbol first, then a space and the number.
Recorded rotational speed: rpm 1500
